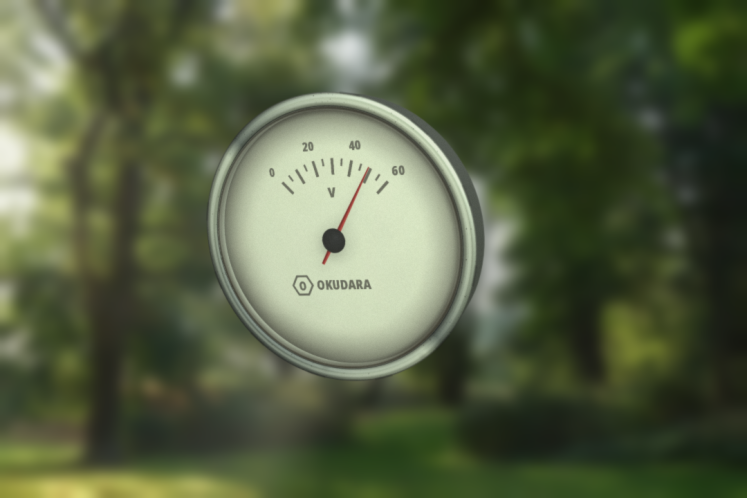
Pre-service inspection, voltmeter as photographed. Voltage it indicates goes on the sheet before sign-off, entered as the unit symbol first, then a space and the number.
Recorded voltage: V 50
